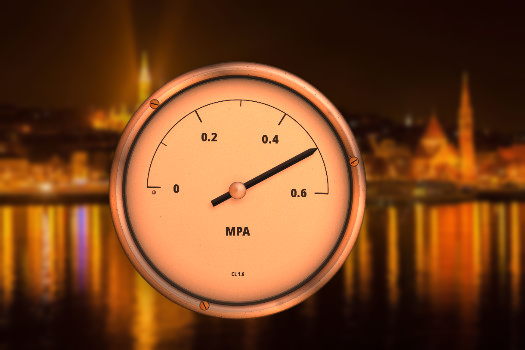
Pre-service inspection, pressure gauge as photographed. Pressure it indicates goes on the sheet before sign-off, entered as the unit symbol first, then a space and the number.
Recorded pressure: MPa 0.5
